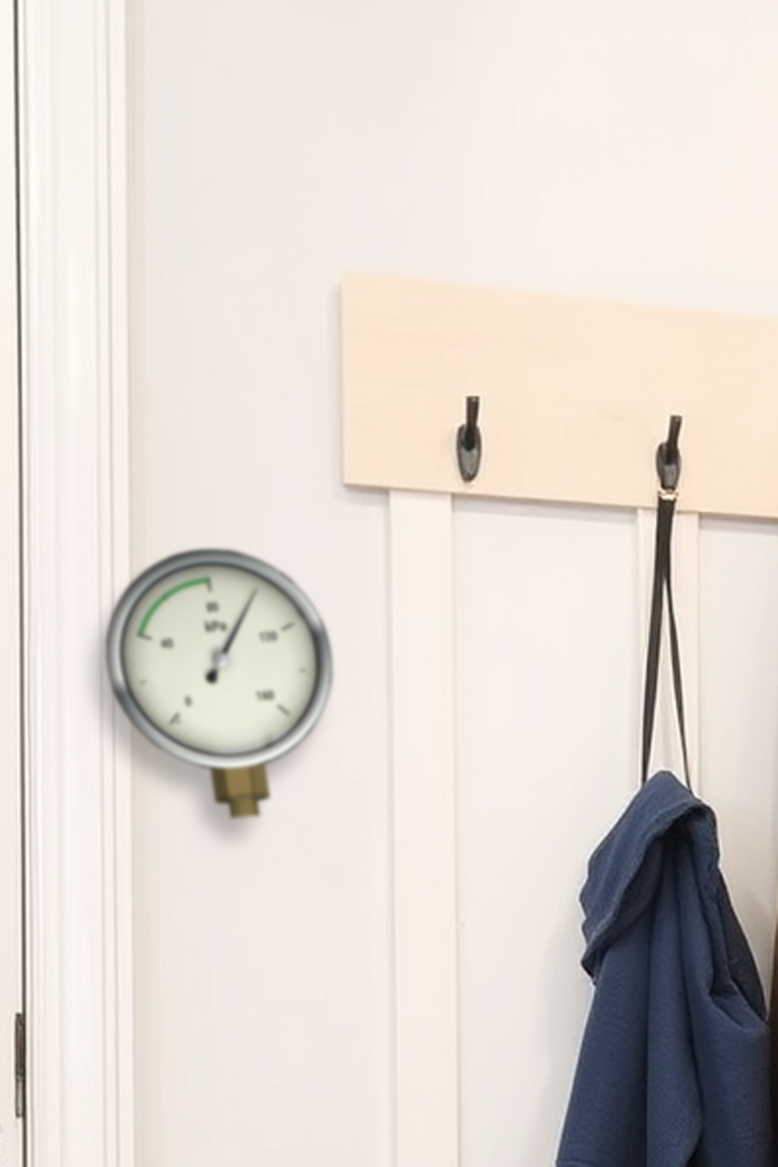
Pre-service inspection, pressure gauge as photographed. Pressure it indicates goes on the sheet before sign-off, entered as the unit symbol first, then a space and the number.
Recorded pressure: kPa 100
